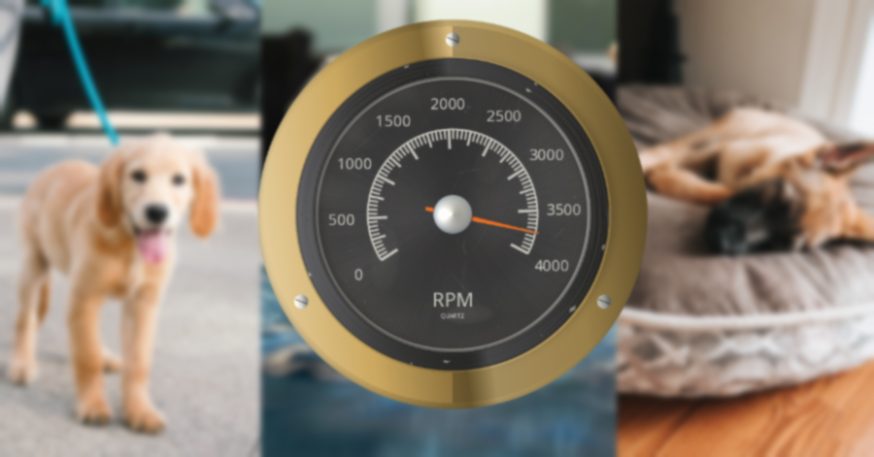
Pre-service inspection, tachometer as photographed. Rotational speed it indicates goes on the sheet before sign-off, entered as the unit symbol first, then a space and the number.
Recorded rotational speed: rpm 3750
